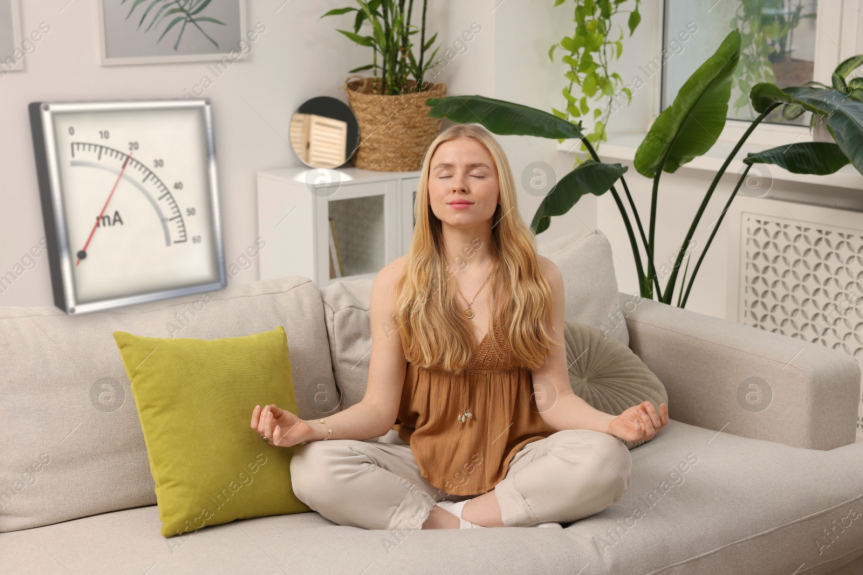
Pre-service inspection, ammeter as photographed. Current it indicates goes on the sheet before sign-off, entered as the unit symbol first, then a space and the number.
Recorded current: mA 20
